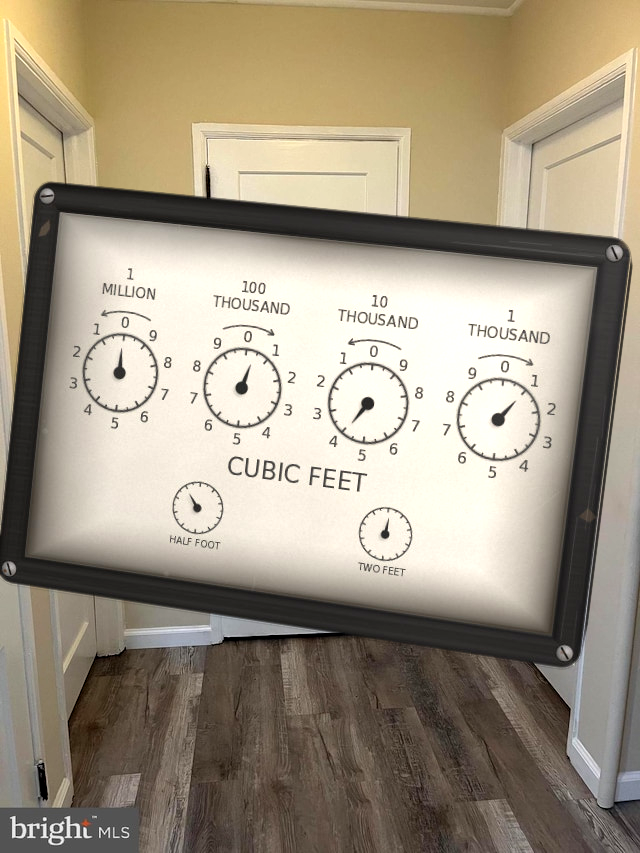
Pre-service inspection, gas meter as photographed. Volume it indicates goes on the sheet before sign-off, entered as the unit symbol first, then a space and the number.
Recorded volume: ft³ 4100
